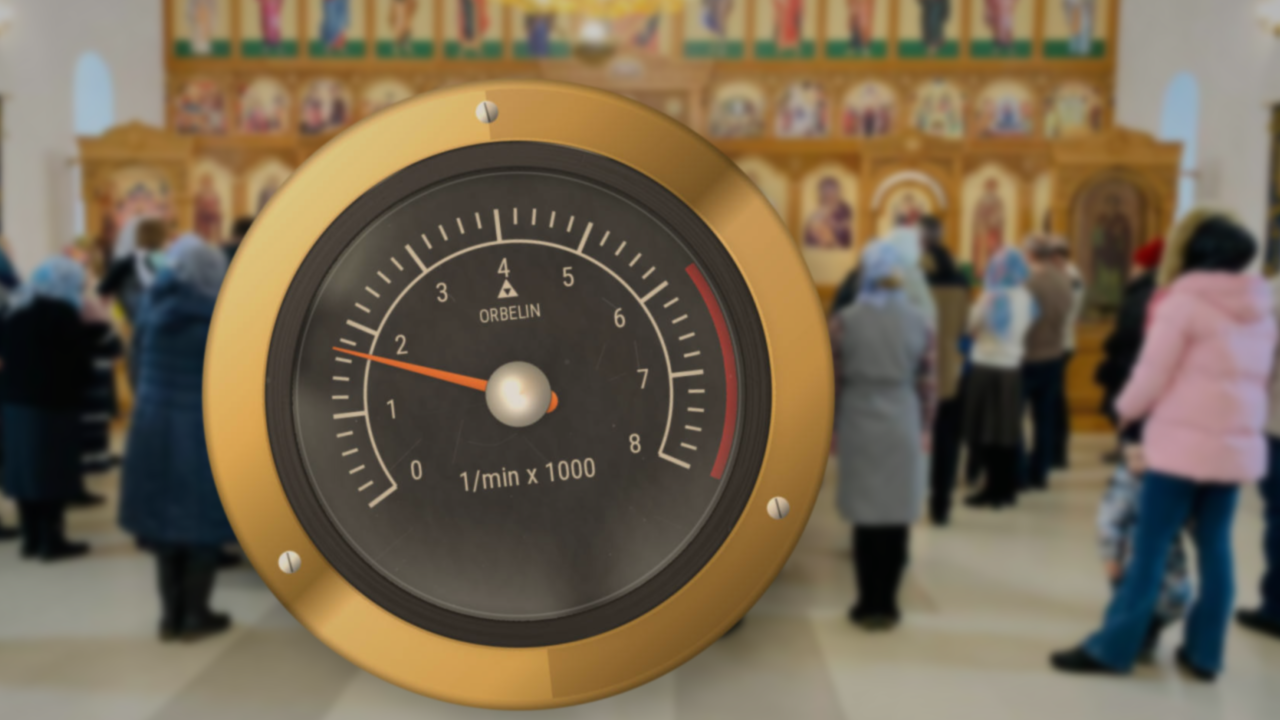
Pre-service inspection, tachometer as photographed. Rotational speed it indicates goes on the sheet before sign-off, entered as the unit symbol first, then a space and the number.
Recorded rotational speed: rpm 1700
